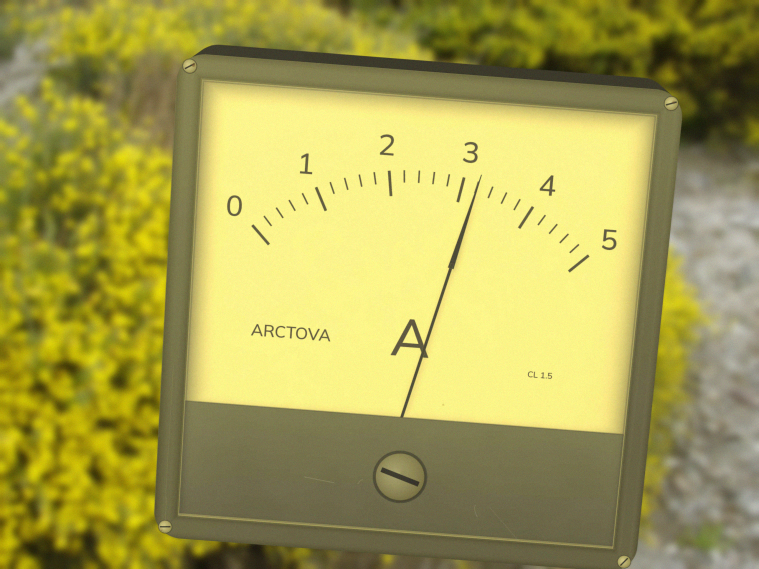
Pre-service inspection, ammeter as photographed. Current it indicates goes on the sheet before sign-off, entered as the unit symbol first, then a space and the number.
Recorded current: A 3.2
